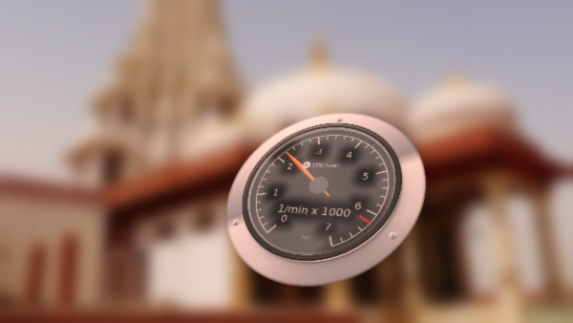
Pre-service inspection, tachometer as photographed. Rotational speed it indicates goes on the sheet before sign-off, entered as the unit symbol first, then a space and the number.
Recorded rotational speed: rpm 2200
